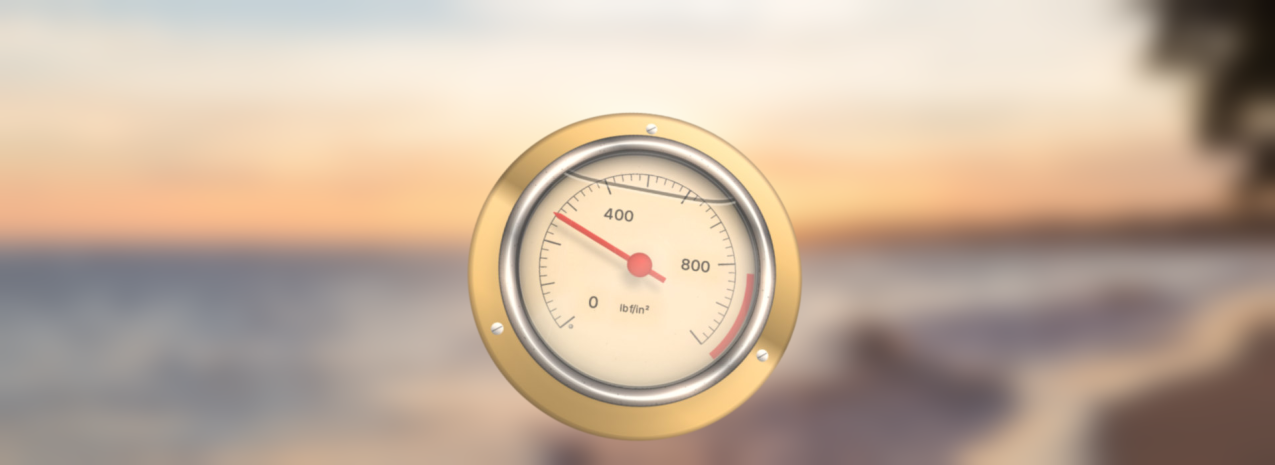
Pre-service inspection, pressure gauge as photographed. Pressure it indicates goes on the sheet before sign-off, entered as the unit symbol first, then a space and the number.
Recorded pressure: psi 260
